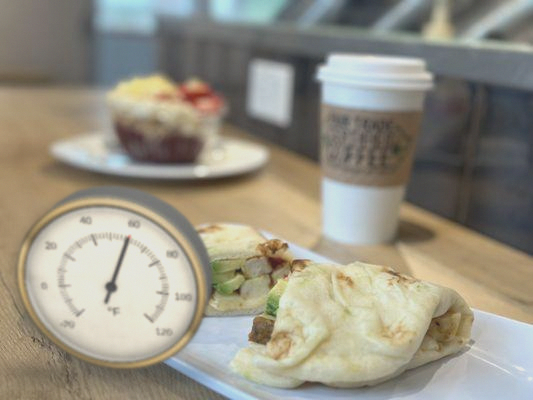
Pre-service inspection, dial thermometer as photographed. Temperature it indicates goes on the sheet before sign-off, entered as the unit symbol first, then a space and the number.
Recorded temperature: °F 60
